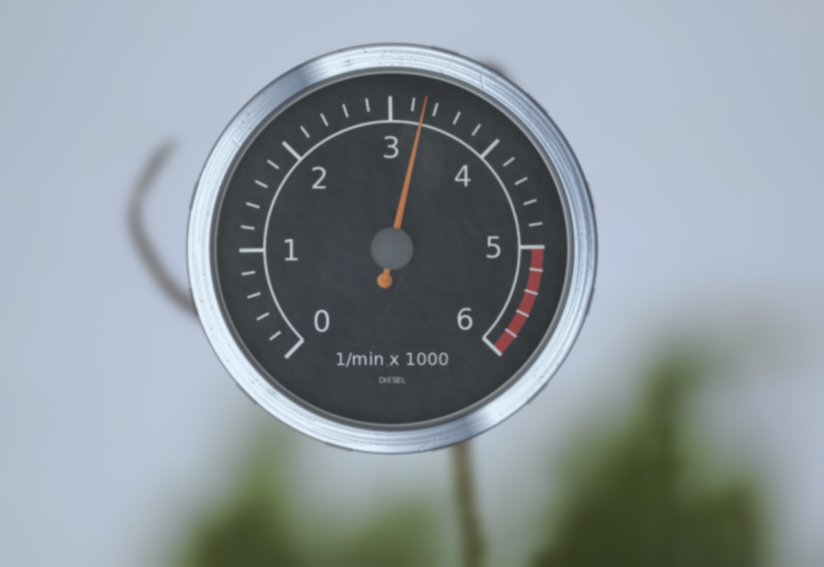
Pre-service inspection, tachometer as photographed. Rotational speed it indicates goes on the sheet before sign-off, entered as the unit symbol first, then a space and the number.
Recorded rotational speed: rpm 3300
